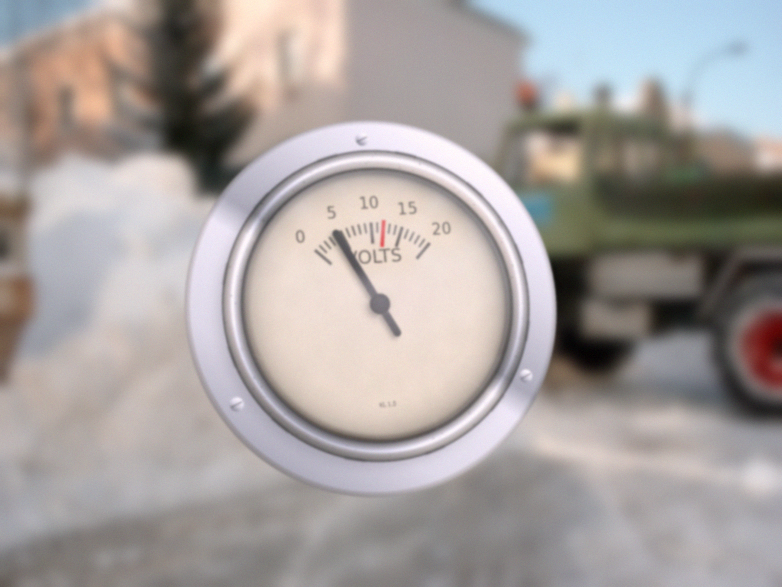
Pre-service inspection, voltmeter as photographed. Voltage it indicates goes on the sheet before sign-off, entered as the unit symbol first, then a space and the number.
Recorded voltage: V 4
